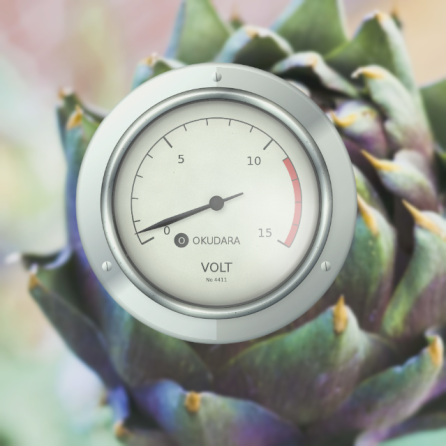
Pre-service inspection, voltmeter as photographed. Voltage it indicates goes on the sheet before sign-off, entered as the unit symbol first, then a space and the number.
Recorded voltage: V 0.5
